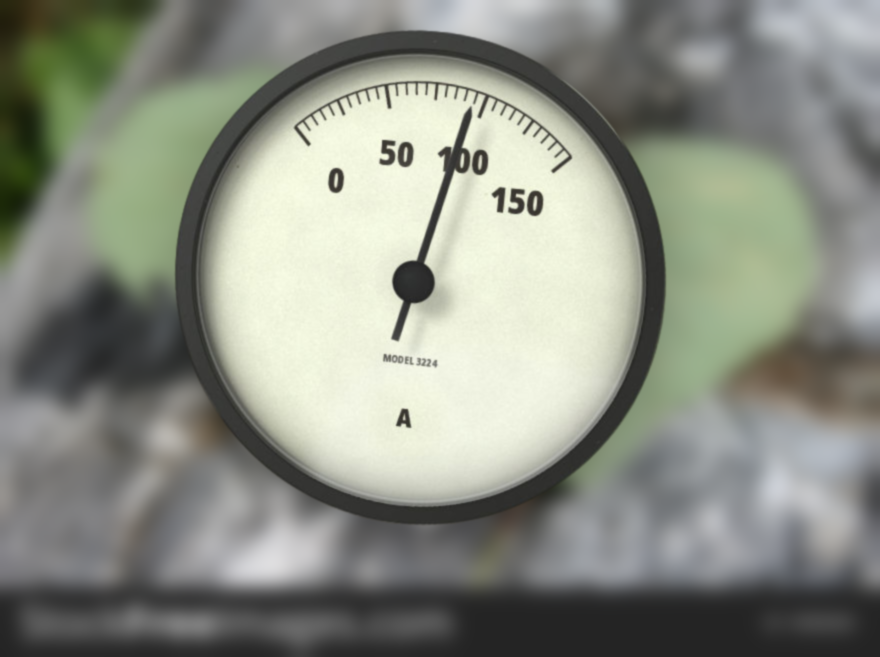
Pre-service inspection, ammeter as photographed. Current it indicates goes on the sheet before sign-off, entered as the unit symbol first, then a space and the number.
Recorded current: A 95
